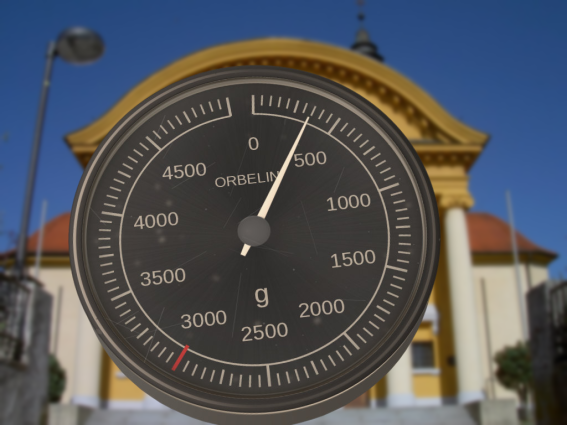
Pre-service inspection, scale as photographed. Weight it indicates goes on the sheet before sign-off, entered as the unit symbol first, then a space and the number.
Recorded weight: g 350
